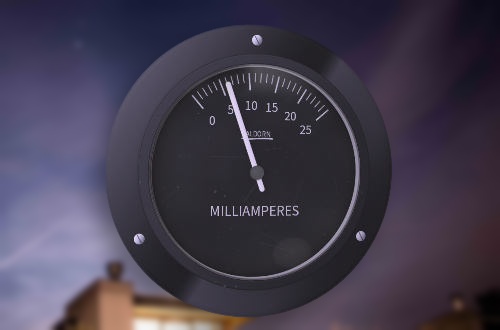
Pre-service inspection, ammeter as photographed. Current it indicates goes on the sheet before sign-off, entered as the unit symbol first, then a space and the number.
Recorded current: mA 6
